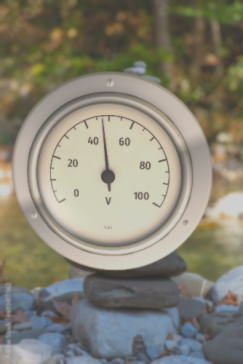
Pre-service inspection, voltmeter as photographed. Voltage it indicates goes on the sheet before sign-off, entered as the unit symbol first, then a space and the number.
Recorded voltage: V 47.5
